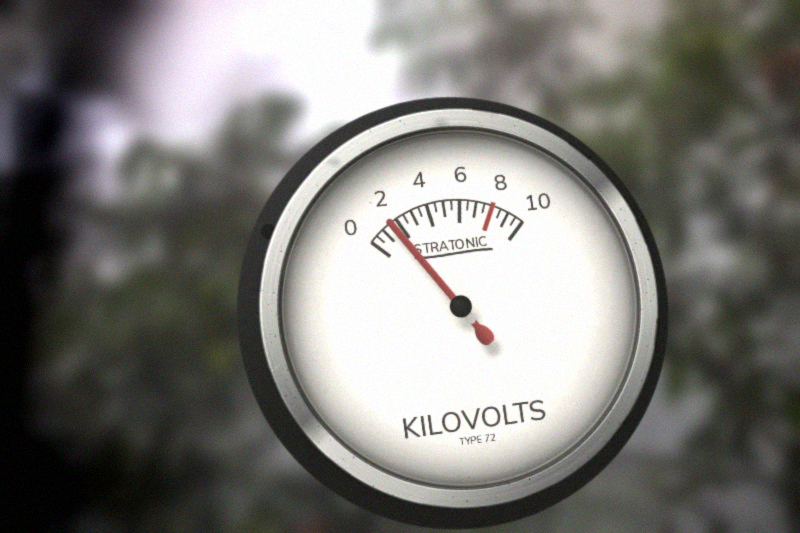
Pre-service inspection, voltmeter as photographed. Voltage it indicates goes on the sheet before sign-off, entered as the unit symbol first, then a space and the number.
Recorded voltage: kV 1.5
